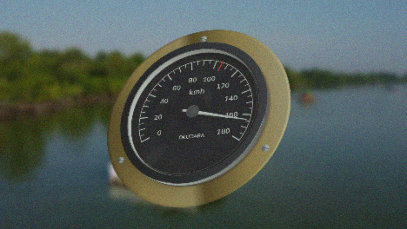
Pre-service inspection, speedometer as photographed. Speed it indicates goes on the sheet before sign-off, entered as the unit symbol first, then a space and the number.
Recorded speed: km/h 165
